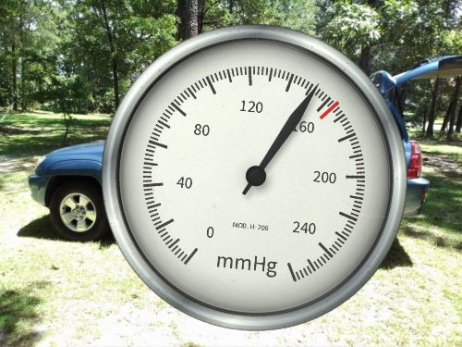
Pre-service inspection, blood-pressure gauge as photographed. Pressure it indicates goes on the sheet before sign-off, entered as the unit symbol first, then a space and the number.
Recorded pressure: mmHg 152
